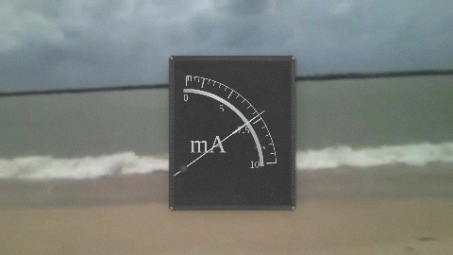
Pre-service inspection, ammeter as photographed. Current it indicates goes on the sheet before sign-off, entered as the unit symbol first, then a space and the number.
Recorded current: mA 7.25
